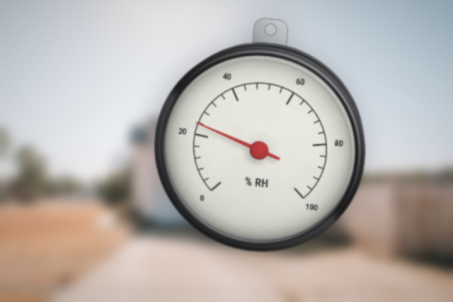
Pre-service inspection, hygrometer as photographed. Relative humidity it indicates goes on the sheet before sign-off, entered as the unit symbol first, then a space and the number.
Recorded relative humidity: % 24
